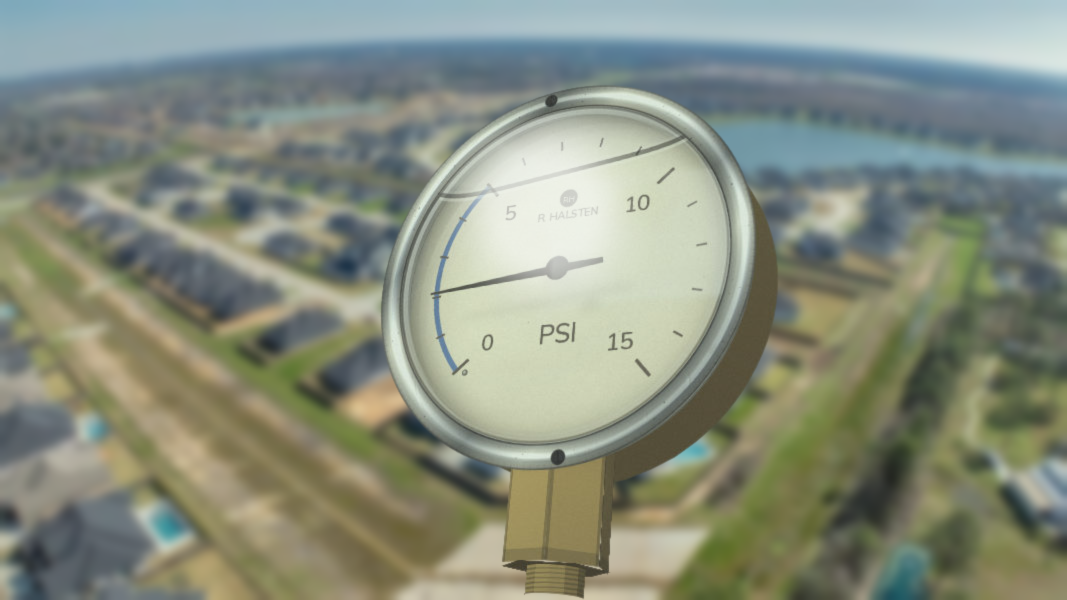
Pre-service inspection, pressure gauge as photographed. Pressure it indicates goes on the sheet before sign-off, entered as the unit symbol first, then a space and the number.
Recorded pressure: psi 2
